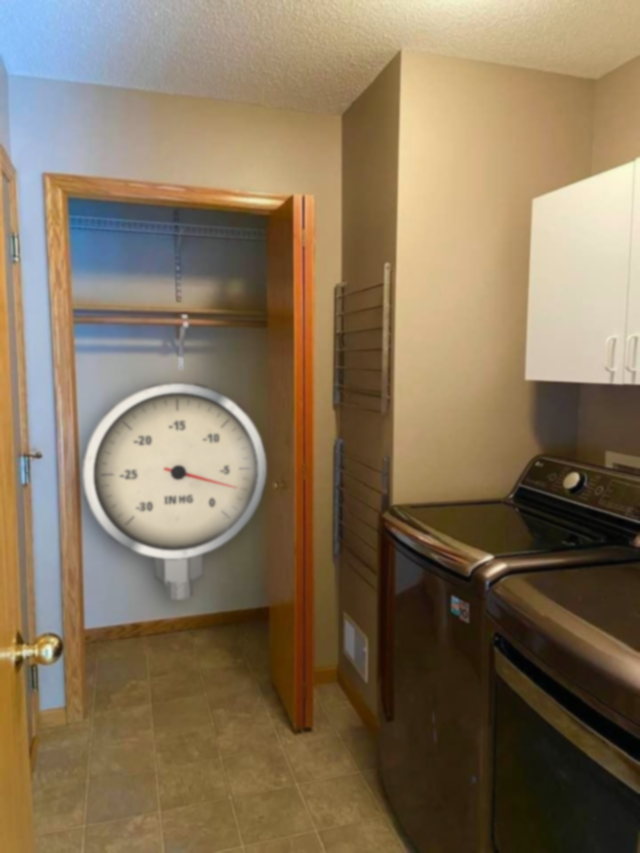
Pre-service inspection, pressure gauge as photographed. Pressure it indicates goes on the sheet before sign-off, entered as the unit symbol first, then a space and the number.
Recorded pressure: inHg -3
